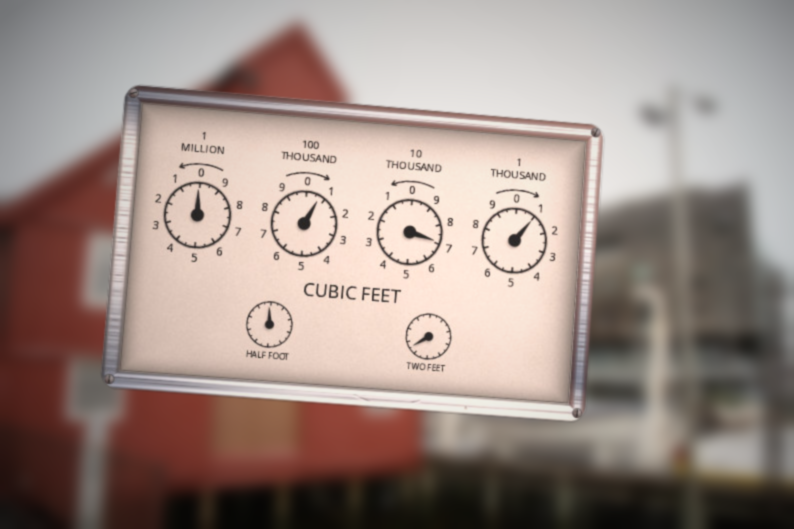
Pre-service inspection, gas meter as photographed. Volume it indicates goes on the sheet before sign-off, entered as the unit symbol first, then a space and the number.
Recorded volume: ft³ 7100
